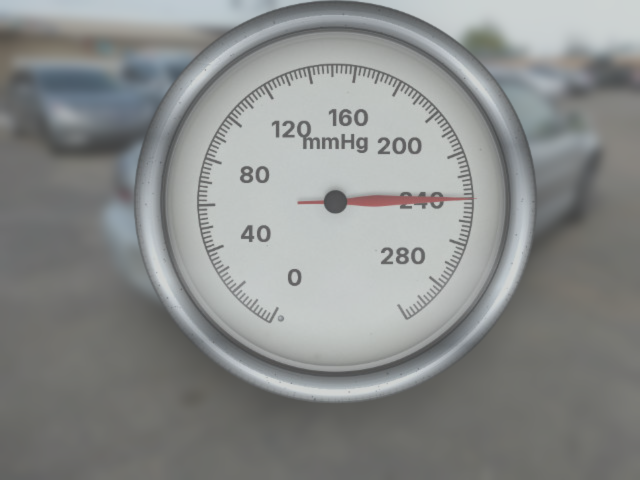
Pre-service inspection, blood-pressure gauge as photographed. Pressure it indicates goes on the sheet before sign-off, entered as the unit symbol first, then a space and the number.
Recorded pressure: mmHg 240
